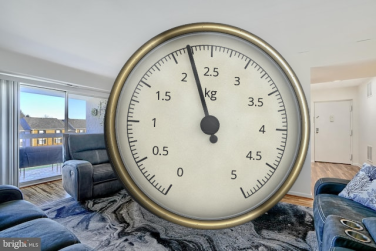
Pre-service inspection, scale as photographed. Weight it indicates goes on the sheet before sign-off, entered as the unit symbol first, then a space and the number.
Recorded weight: kg 2.2
